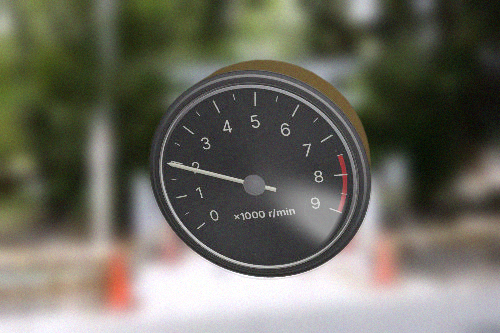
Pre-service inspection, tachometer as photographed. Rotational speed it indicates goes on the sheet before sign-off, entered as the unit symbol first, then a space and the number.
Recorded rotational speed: rpm 2000
